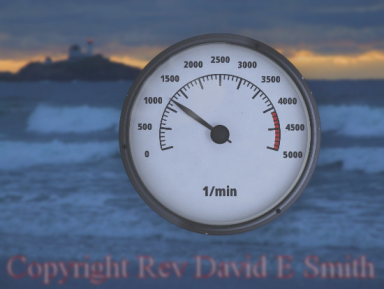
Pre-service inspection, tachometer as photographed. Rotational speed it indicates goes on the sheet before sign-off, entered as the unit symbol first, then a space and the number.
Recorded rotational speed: rpm 1200
